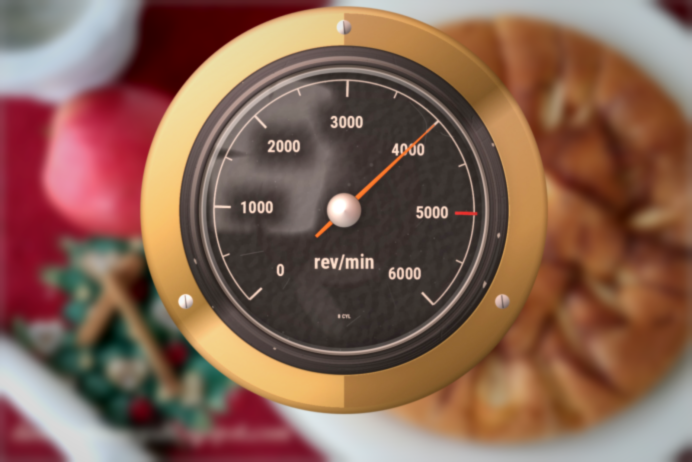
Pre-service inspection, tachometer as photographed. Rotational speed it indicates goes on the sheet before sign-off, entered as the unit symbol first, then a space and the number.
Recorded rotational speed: rpm 4000
